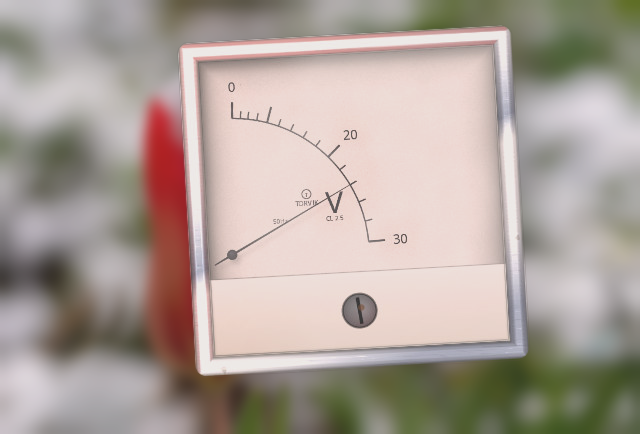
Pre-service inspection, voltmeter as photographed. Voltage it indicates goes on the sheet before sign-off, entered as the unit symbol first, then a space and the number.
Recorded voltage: V 24
